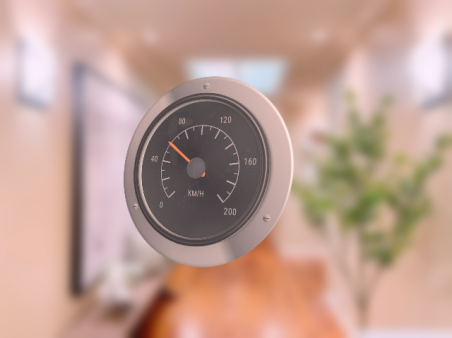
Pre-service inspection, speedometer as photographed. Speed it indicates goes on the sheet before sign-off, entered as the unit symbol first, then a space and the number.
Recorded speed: km/h 60
